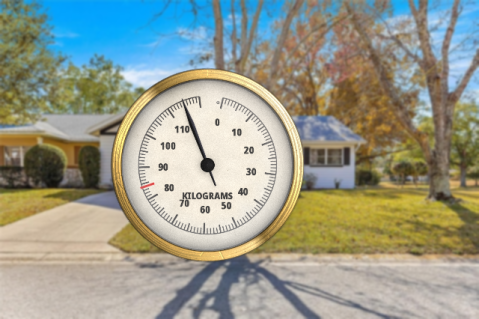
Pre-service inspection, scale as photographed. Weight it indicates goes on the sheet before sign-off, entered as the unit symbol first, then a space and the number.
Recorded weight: kg 115
